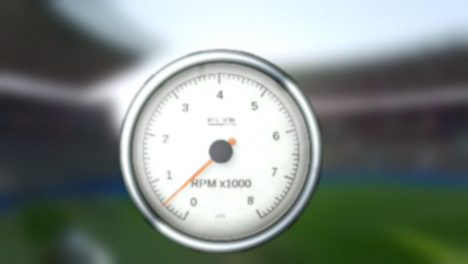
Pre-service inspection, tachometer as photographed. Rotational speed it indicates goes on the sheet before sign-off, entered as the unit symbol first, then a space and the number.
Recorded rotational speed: rpm 500
